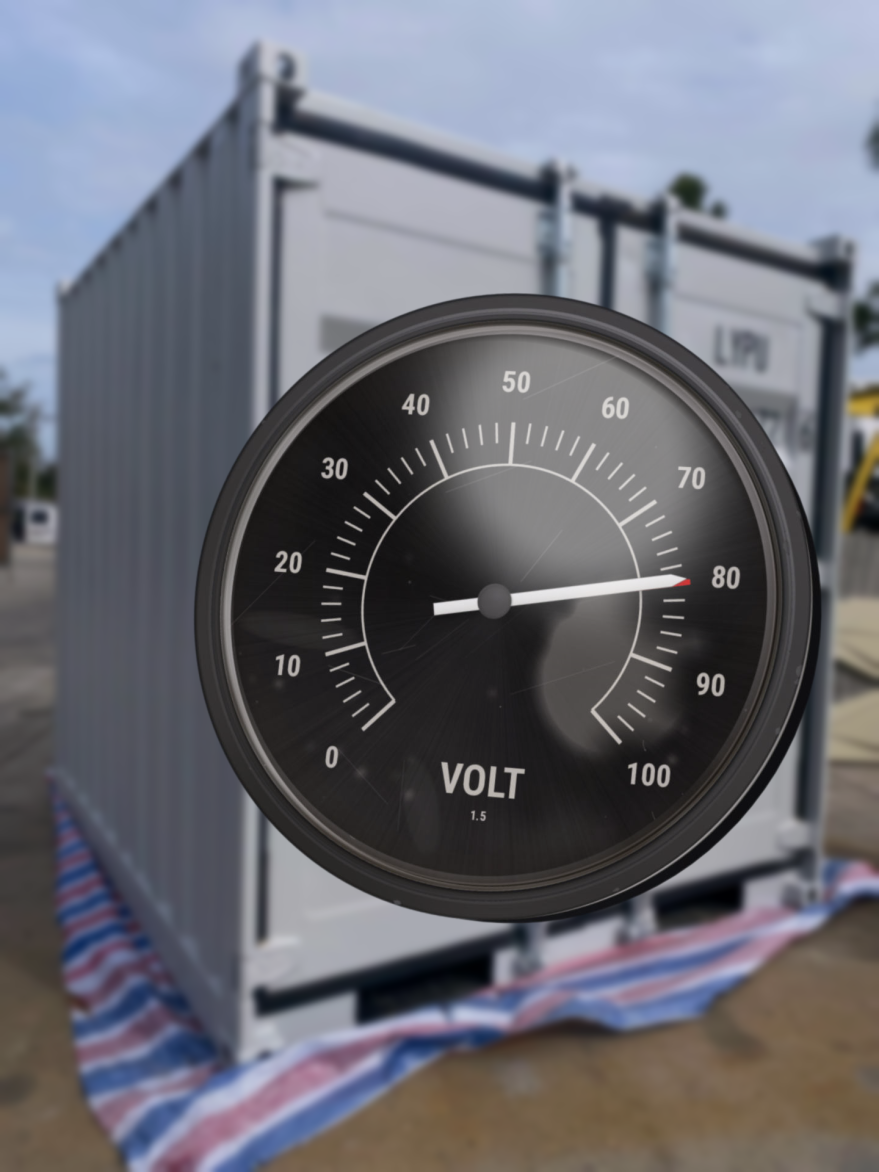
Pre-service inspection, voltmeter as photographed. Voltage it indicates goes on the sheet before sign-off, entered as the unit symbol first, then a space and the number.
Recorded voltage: V 80
